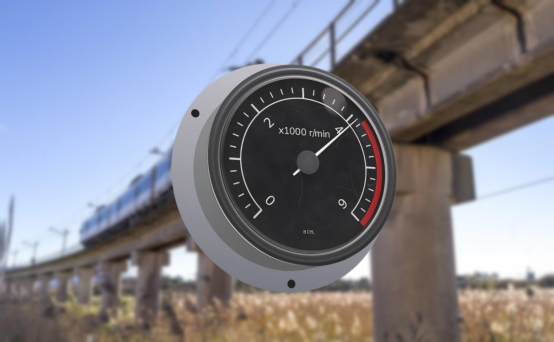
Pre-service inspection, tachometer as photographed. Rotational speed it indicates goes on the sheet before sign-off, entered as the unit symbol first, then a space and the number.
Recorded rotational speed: rpm 4100
